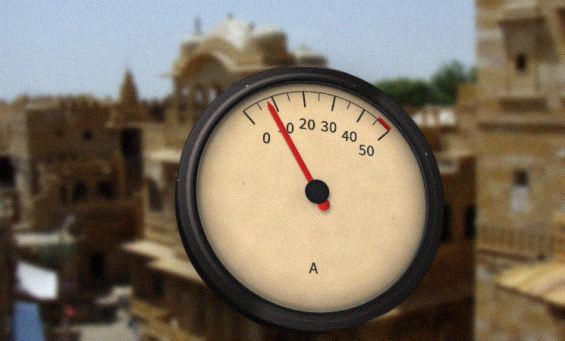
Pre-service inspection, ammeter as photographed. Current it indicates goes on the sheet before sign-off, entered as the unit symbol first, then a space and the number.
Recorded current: A 7.5
